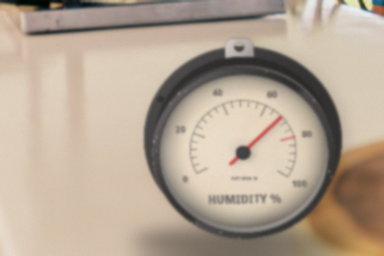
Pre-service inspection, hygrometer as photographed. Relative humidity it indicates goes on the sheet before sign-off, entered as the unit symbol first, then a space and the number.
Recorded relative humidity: % 68
